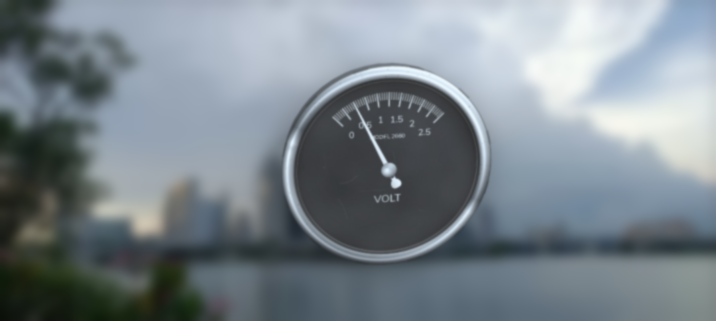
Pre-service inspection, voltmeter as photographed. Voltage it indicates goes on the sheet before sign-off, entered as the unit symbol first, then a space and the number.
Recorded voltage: V 0.5
